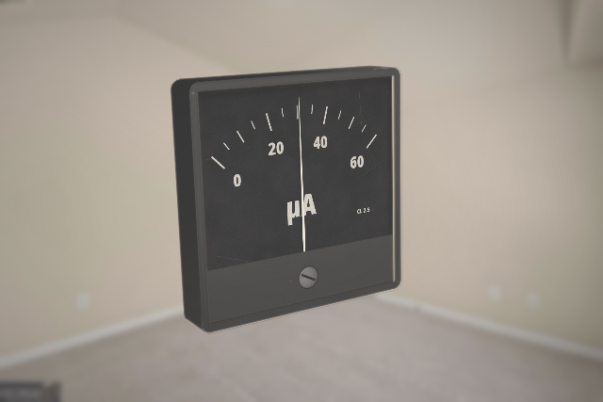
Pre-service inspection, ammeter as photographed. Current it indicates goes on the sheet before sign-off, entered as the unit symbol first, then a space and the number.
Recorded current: µA 30
